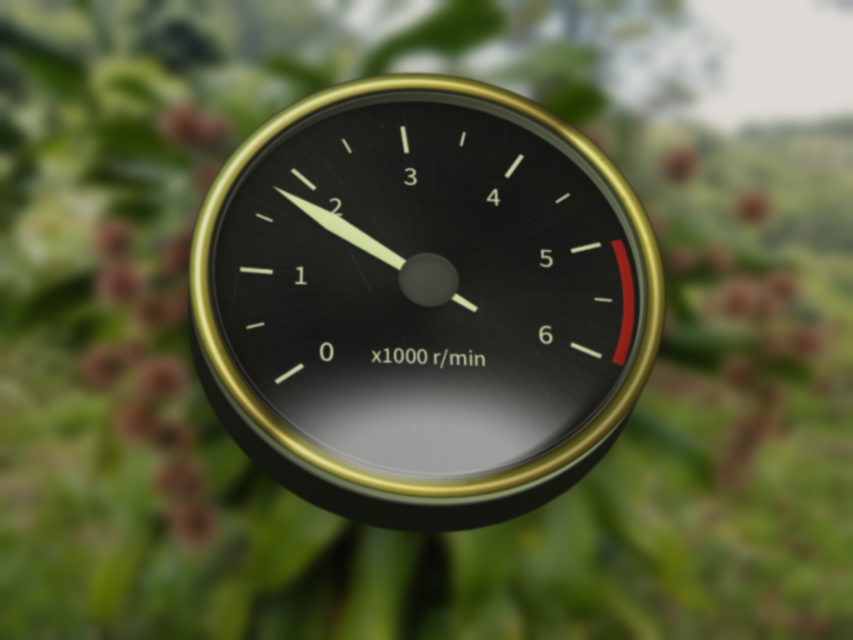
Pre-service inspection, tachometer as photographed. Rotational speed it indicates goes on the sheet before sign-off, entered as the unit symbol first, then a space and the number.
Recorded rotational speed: rpm 1750
